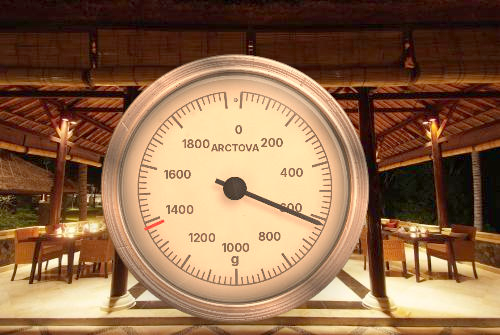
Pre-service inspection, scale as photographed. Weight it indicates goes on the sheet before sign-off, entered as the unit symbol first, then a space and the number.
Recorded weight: g 620
